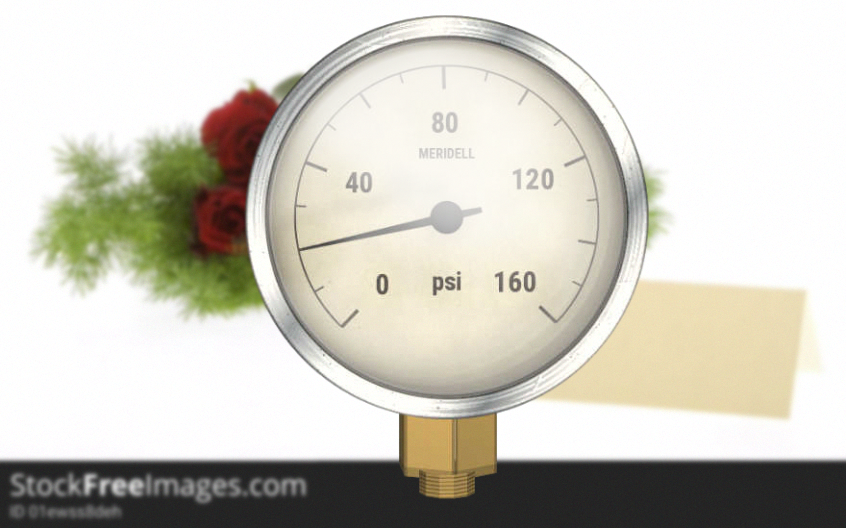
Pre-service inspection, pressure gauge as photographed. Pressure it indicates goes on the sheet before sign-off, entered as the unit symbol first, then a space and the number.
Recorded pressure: psi 20
